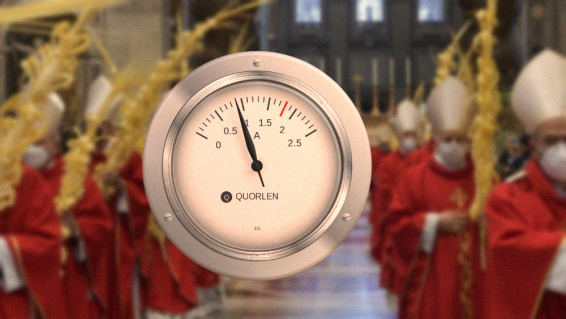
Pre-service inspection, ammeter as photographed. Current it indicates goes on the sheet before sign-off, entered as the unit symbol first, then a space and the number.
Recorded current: A 0.9
